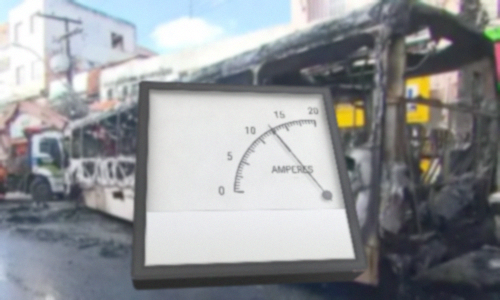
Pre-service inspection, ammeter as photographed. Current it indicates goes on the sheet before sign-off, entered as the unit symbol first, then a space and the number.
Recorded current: A 12.5
